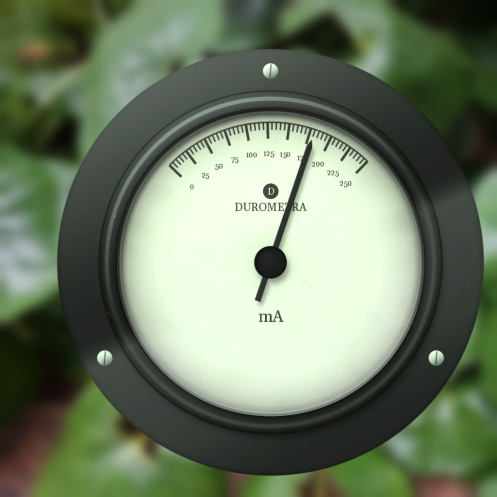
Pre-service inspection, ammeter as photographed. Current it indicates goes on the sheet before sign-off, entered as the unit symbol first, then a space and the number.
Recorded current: mA 180
